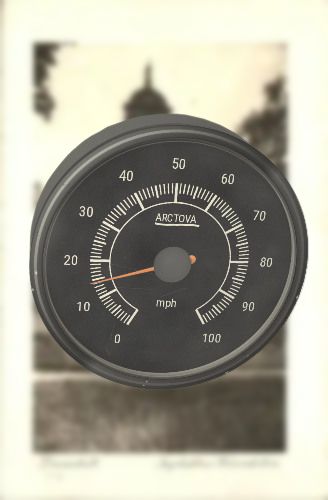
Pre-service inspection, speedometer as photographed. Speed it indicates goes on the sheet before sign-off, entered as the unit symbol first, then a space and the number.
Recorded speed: mph 15
